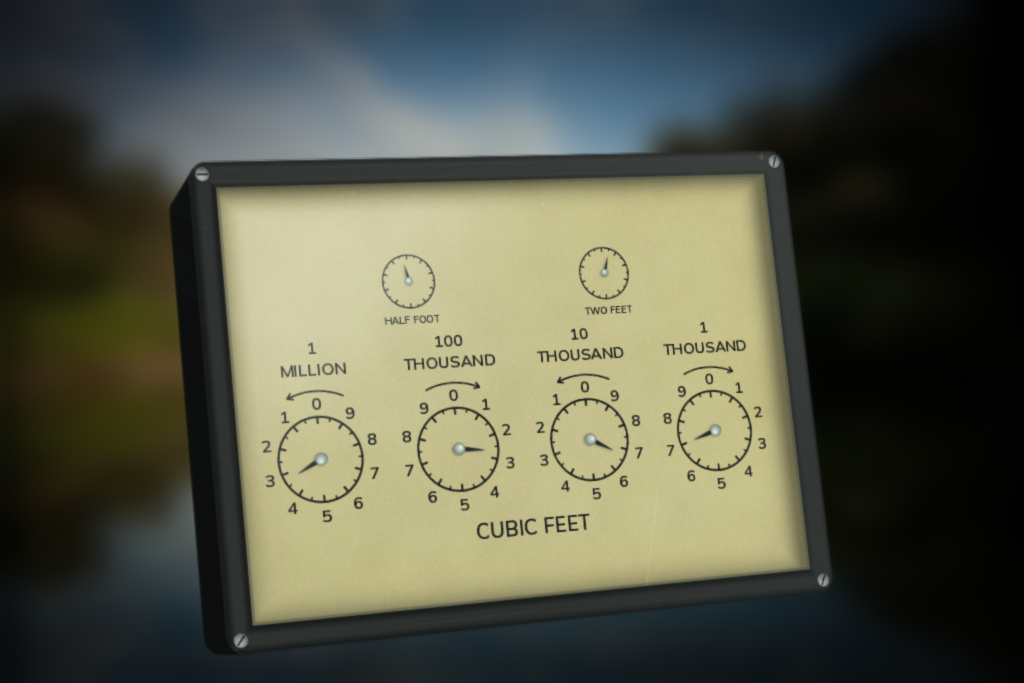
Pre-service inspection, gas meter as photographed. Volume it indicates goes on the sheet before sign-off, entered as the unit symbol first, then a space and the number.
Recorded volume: ft³ 326700
